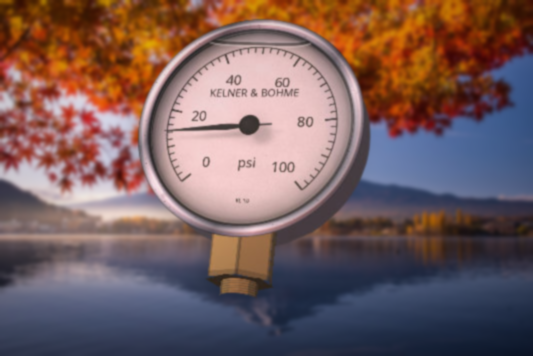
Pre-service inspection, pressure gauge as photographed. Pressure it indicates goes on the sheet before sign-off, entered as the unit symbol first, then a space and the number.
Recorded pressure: psi 14
